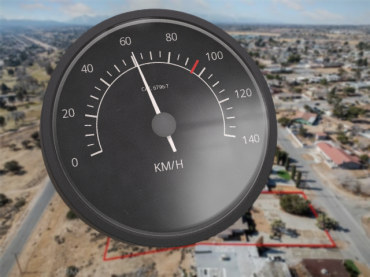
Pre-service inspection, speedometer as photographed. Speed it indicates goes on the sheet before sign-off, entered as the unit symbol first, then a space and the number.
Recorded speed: km/h 60
